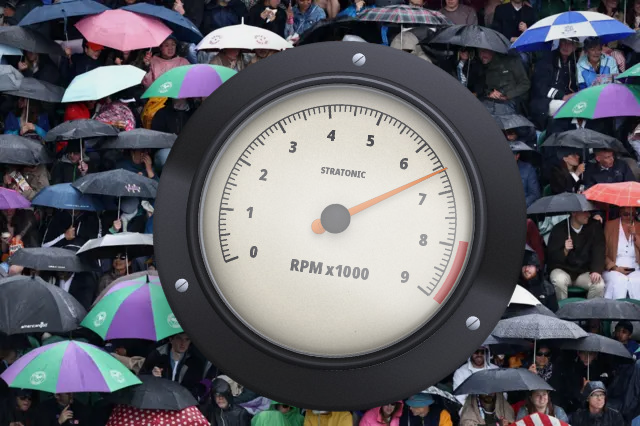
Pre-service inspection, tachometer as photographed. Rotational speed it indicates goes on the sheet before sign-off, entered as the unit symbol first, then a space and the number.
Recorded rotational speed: rpm 6600
